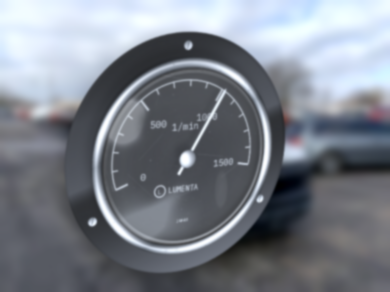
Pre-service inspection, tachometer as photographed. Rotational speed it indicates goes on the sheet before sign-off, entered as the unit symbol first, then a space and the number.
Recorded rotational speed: rpm 1000
